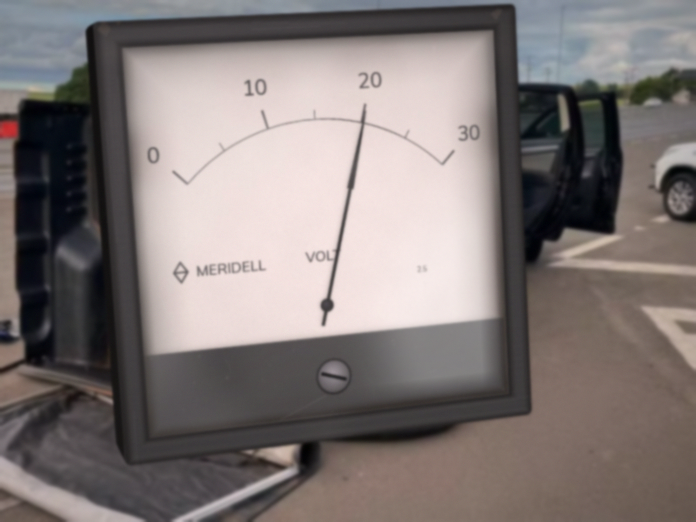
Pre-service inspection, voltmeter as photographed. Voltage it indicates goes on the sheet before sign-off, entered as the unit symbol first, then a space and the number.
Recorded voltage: V 20
